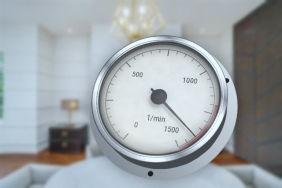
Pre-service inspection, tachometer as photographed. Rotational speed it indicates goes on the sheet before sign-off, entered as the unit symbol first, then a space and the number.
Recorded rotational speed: rpm 1400
